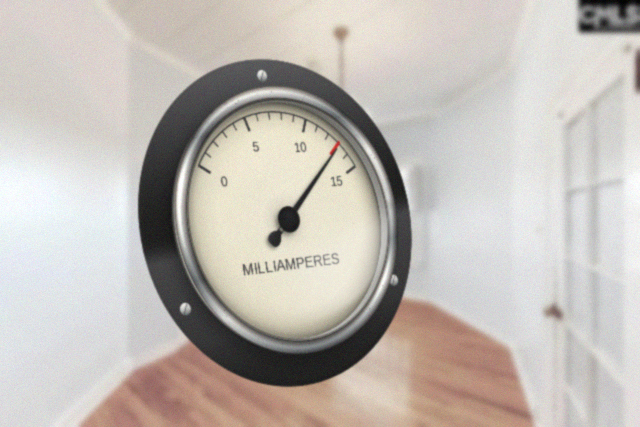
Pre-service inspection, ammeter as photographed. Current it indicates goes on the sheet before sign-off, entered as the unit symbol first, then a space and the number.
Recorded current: mA 13
